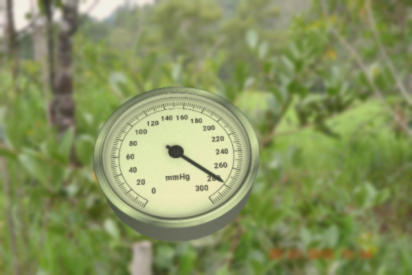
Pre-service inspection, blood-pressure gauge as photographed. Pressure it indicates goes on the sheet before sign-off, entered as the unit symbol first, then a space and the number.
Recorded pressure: mmHg 280
